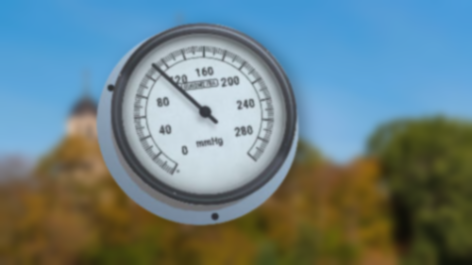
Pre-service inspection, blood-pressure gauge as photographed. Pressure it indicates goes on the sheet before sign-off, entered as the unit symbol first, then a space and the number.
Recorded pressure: mmHg 110
